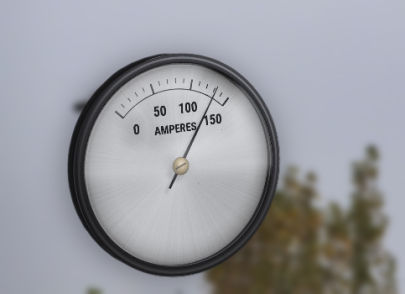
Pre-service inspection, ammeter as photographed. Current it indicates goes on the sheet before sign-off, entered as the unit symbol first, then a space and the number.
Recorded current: A 130
